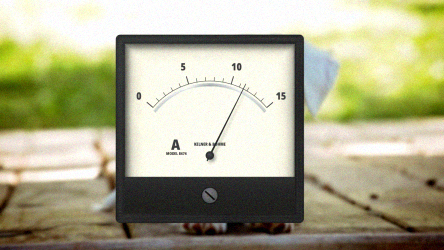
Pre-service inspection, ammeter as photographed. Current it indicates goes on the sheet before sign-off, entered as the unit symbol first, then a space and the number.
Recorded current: A 11.5
